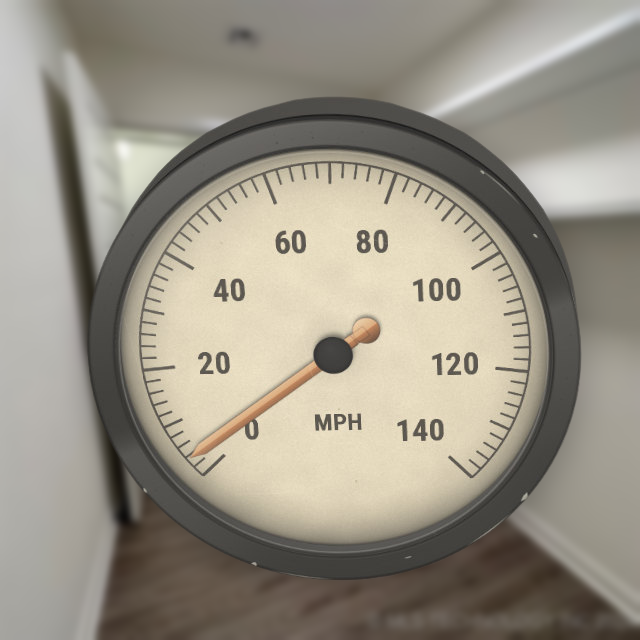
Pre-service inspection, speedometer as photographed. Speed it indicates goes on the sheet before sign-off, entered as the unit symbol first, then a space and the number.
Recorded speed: mph 4
